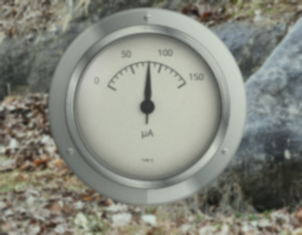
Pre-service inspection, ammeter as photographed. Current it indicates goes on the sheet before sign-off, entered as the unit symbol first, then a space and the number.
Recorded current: µA 80
